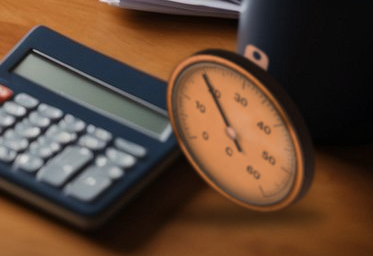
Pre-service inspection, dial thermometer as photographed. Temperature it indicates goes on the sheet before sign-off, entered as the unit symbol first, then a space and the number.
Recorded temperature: °C 20
